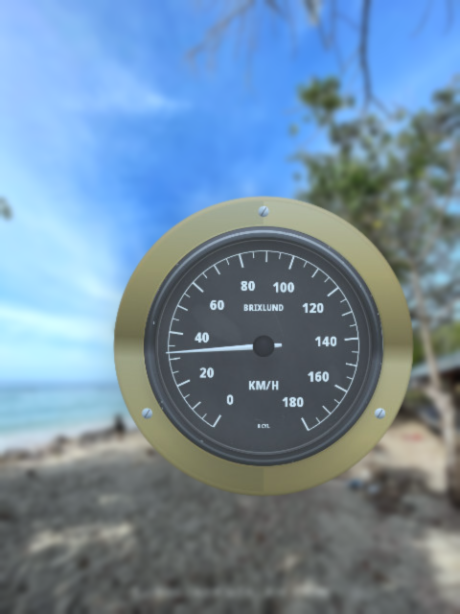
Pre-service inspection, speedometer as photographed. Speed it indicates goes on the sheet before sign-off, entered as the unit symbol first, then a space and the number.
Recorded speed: km/h 32.5
